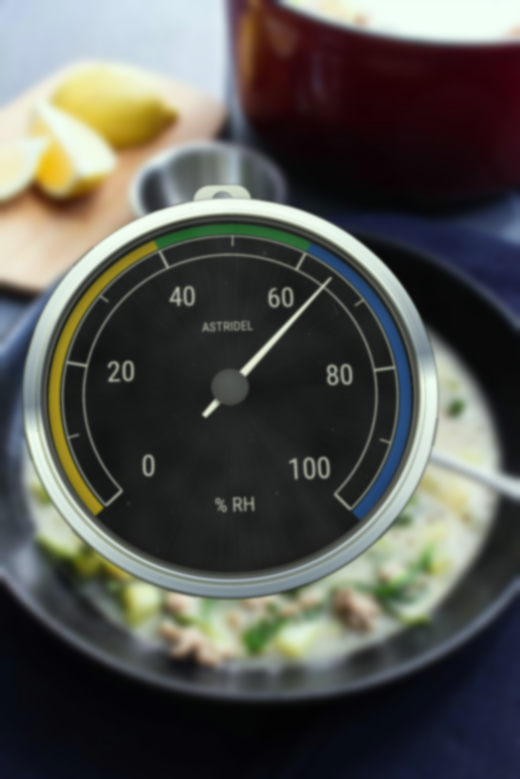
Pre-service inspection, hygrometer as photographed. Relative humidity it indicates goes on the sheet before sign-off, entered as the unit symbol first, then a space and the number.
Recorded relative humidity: % 65
